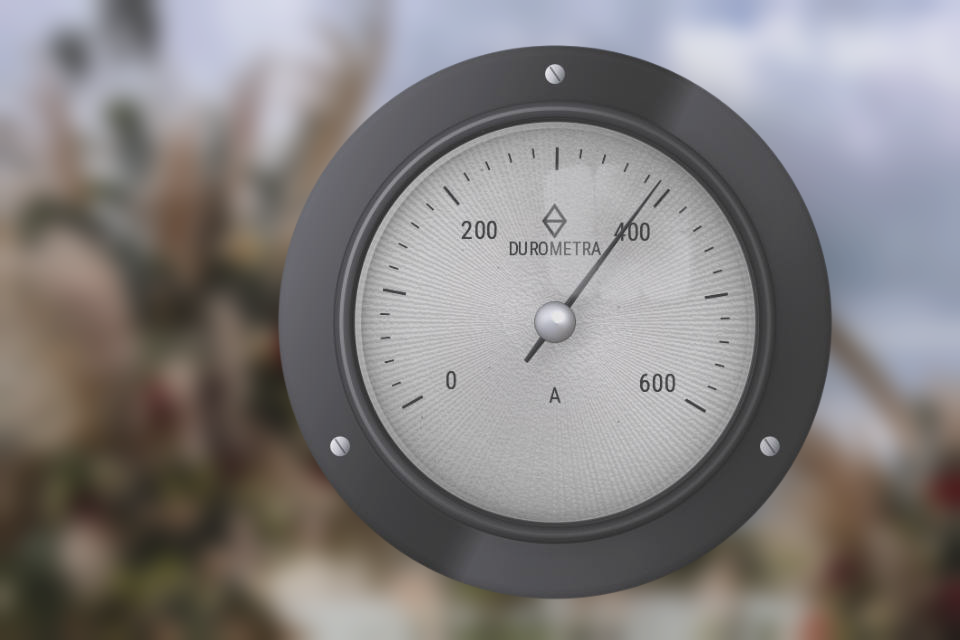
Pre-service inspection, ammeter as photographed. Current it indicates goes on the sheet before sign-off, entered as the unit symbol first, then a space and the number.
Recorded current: A 390
